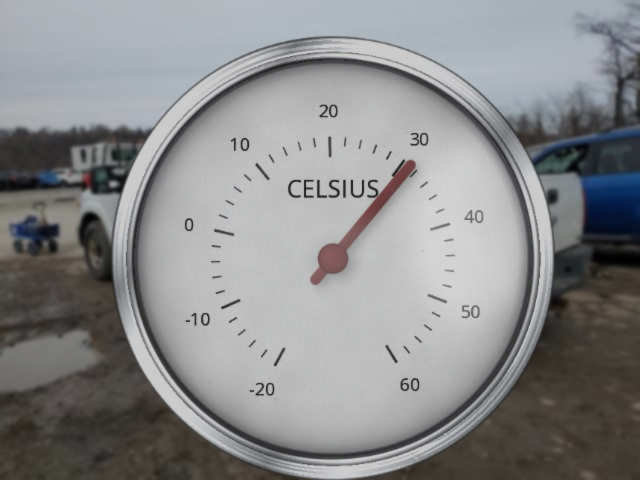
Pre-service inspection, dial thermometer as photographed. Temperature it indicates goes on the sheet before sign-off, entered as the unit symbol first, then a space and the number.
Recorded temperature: °C 31
